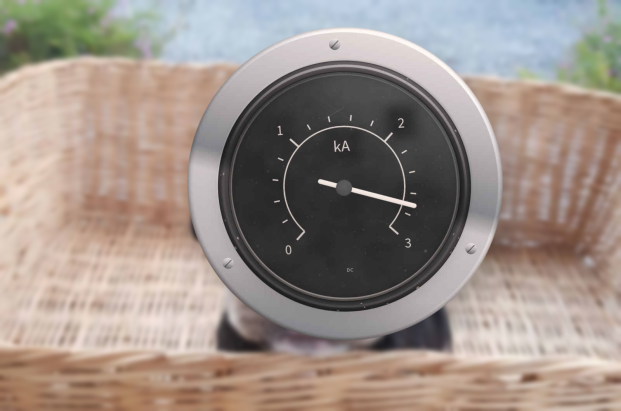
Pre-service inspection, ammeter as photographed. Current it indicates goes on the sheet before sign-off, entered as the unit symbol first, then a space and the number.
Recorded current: kA 2.7
